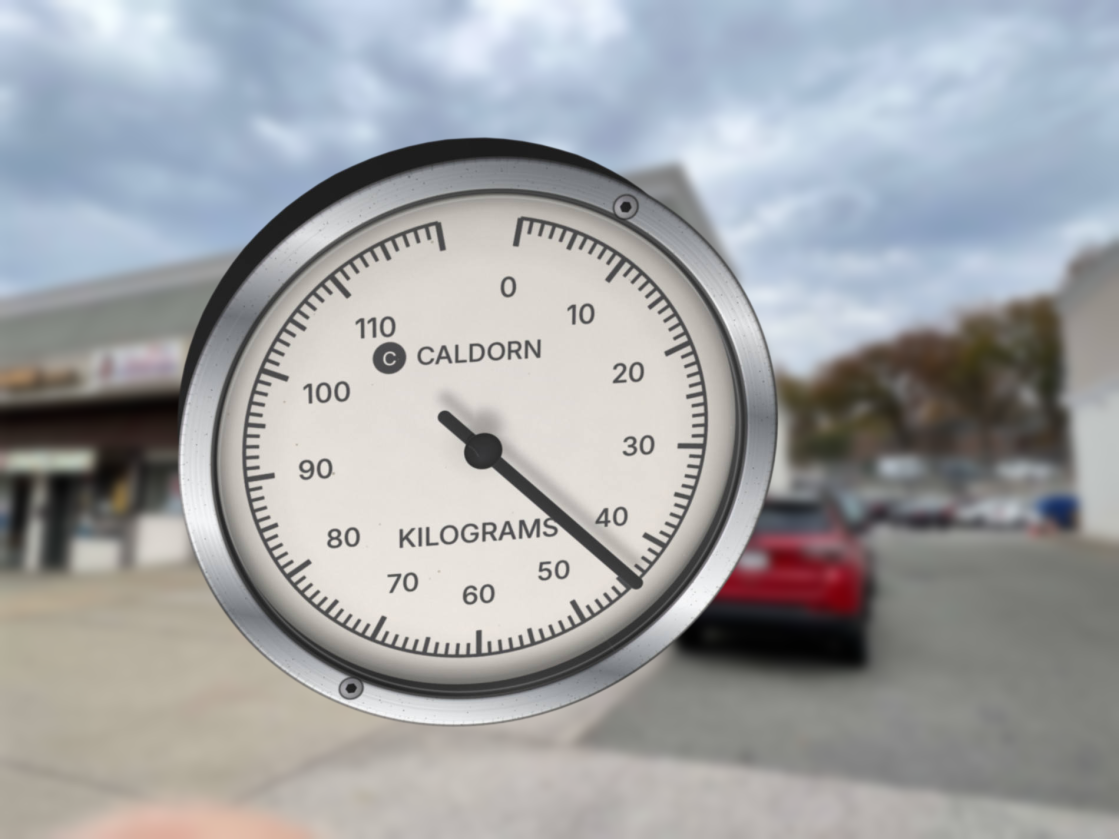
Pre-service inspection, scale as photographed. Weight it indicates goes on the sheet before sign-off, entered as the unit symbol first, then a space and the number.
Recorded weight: kg 44
